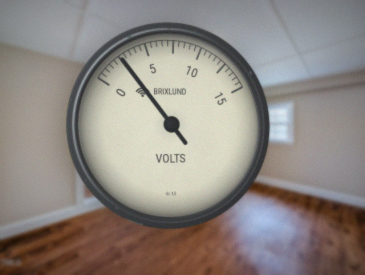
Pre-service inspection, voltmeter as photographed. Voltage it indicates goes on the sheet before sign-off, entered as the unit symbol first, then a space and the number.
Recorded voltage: V 2.5
